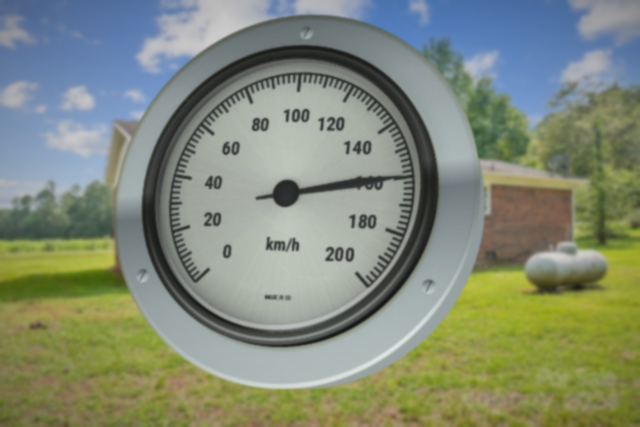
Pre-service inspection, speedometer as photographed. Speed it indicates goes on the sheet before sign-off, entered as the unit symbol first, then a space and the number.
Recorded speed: km/h 160
